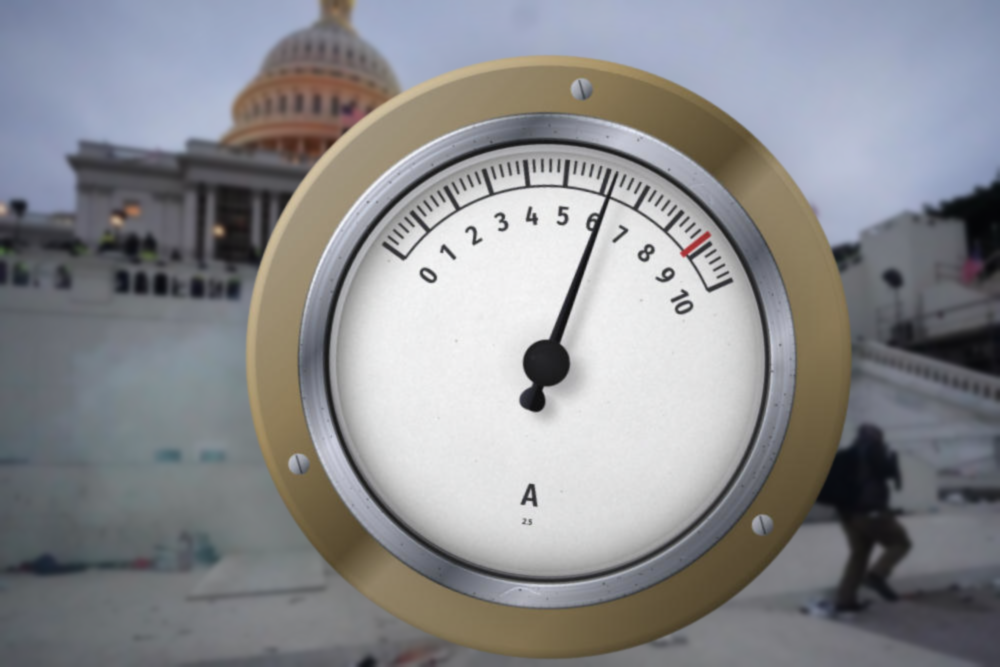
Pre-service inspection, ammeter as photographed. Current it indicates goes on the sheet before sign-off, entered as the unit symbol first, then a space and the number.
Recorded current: A 6.2
